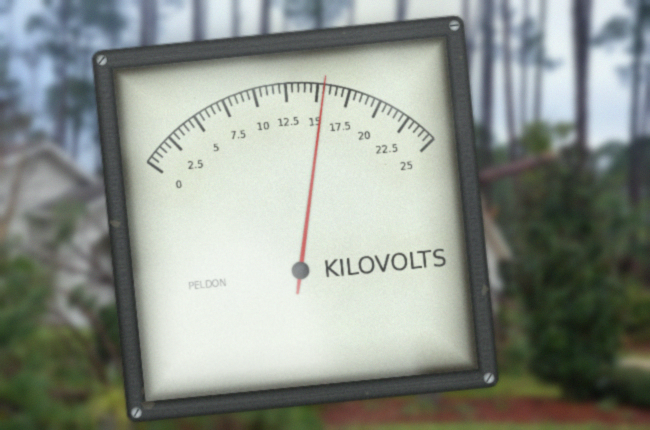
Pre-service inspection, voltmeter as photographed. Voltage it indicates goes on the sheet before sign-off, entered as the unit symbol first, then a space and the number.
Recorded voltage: kV 15.5
